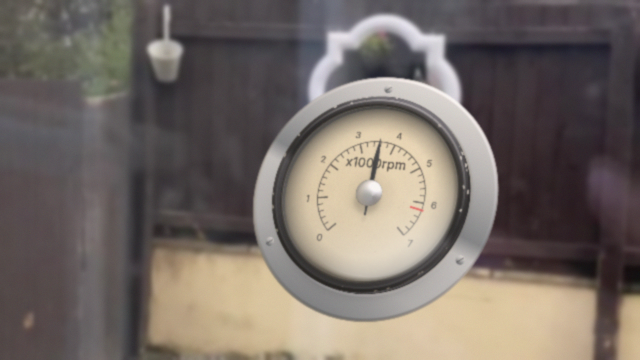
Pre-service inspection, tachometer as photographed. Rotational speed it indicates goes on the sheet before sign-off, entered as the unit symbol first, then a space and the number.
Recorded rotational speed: rpm 3600
